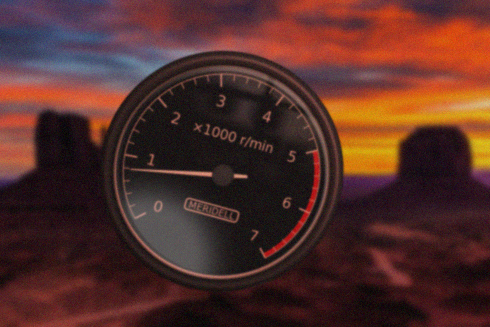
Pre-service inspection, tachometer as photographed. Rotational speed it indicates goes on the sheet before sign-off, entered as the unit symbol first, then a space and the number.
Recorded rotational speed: rpm 800
